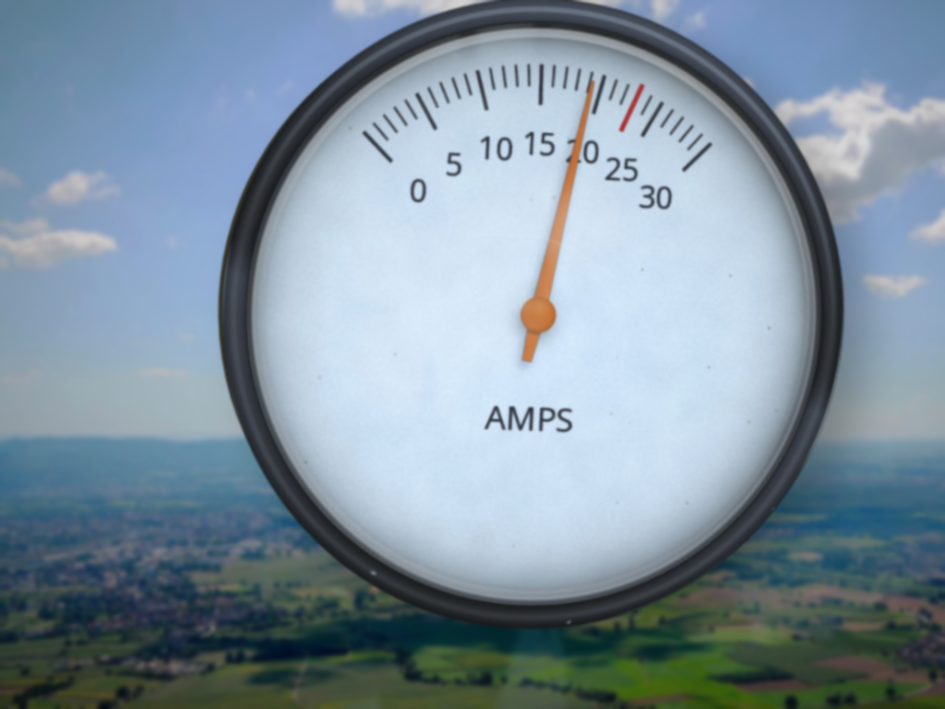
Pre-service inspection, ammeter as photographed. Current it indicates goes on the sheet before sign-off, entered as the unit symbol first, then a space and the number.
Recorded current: A 19
